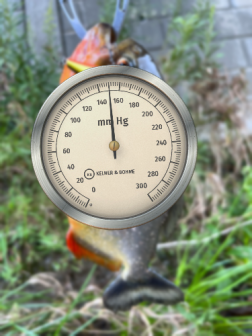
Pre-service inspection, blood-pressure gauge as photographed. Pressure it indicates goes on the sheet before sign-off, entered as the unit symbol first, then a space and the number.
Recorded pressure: mmHg 150
